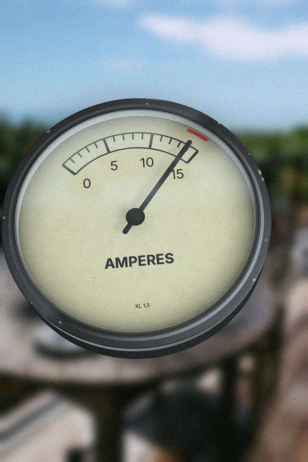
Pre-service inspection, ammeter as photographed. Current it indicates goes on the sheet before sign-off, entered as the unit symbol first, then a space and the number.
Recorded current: A 14
